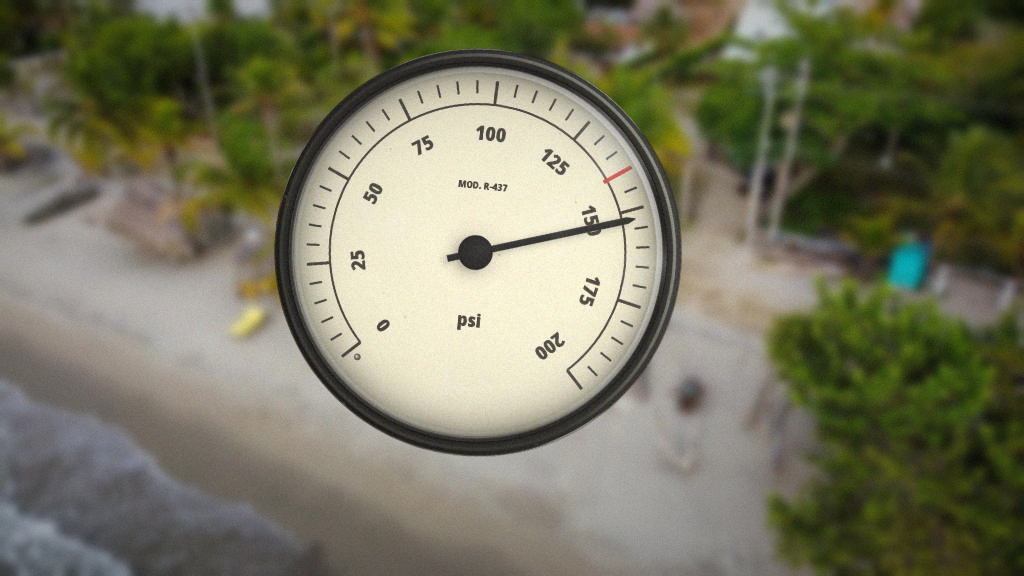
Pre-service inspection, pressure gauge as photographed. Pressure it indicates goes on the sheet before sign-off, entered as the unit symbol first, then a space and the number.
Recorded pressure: psi 152.5
